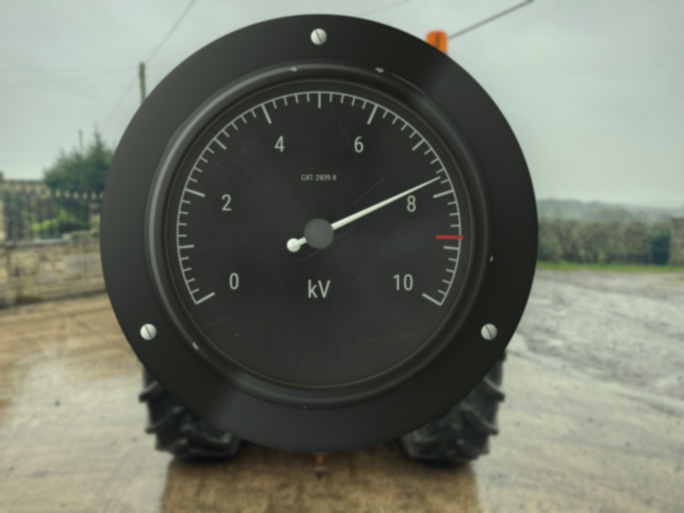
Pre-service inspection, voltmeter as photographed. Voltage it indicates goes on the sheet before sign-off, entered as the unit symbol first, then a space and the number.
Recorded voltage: kV 7.7
